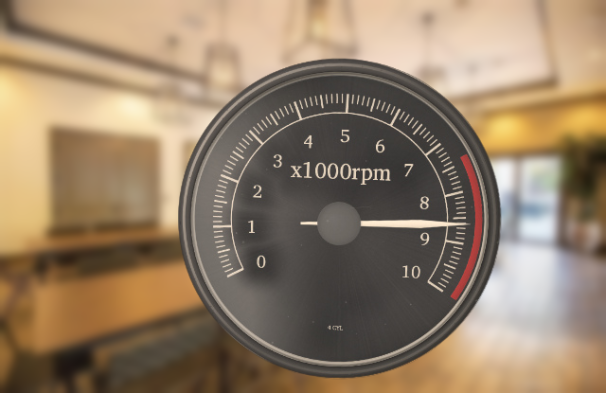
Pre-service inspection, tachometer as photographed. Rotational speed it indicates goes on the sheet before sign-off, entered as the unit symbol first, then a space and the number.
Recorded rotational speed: rpm 8600
